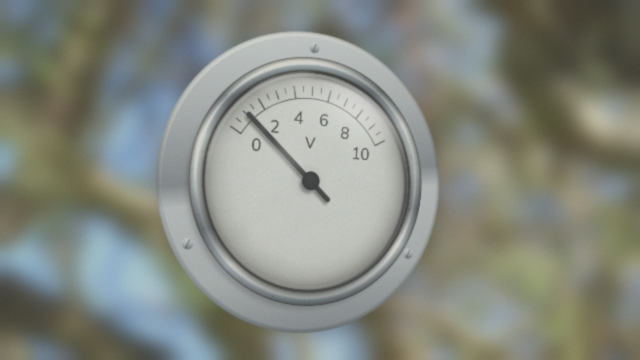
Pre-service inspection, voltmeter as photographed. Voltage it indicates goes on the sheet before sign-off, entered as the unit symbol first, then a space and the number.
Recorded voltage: V 1
